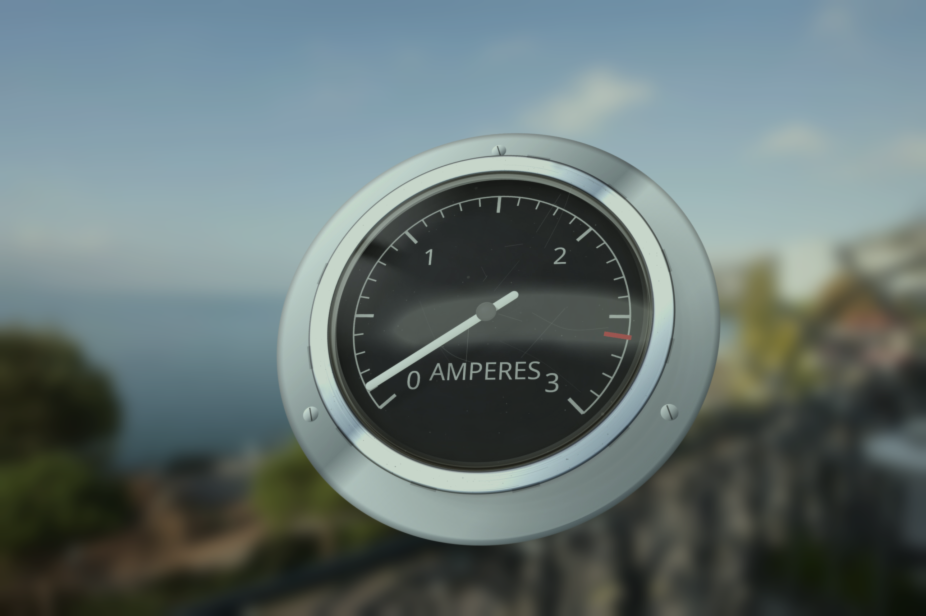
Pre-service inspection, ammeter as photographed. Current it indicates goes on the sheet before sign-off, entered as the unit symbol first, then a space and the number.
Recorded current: A 0.1
